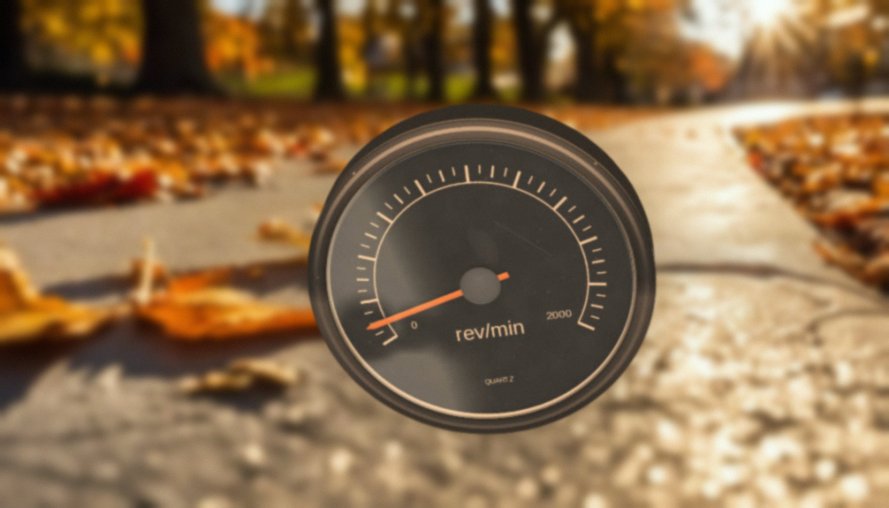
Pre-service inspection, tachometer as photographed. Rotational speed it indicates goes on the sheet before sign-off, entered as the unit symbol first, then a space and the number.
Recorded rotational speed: rpm 100
